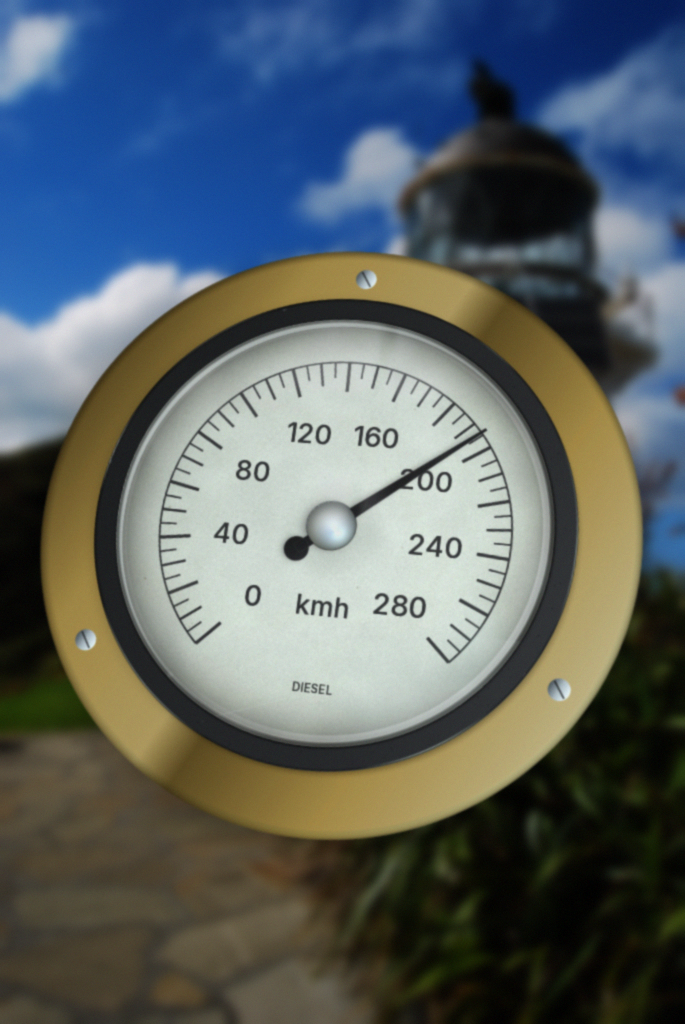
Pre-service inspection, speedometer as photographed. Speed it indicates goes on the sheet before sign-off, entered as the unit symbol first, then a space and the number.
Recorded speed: km/h 195
